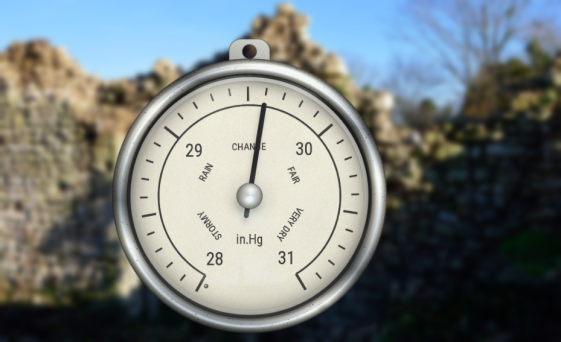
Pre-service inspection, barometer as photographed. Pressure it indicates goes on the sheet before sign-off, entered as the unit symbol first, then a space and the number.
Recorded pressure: inHg 29.6
